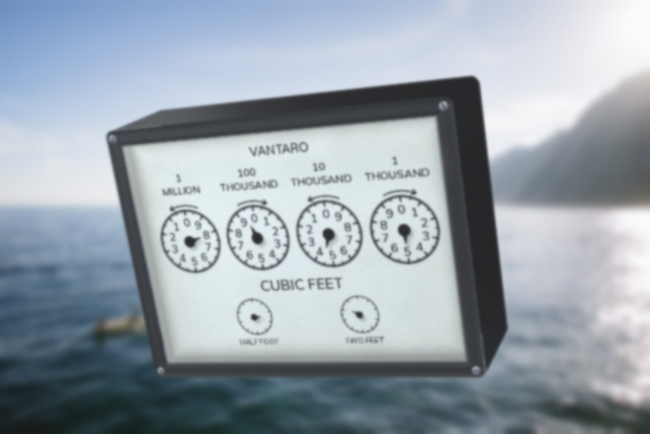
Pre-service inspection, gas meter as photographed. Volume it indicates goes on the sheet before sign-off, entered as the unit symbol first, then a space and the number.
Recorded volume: ft³ 794500
